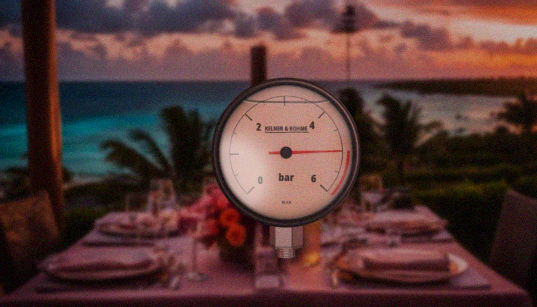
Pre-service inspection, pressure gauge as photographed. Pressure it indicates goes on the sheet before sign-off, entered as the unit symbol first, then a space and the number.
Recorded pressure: bar 5
